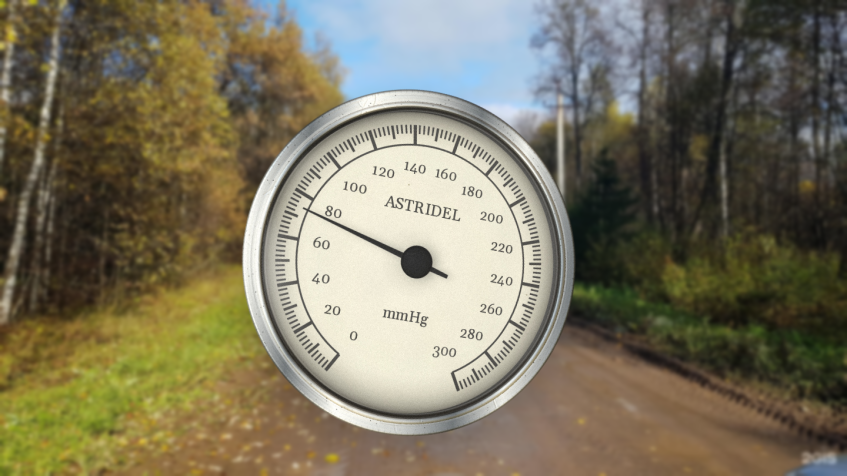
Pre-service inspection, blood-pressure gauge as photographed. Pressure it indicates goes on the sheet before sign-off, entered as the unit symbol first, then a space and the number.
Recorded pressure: mmHg 74
